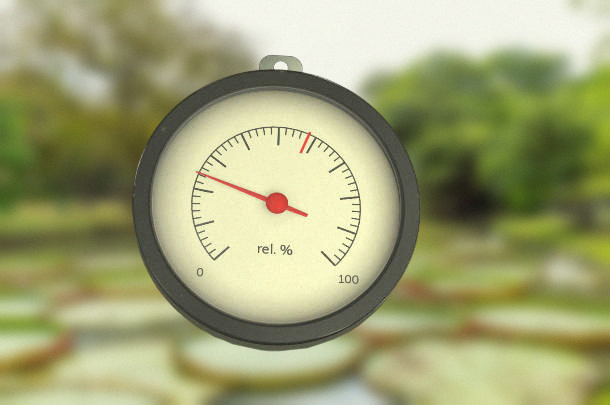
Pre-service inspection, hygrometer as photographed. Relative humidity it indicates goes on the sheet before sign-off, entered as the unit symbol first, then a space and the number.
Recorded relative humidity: % 24
